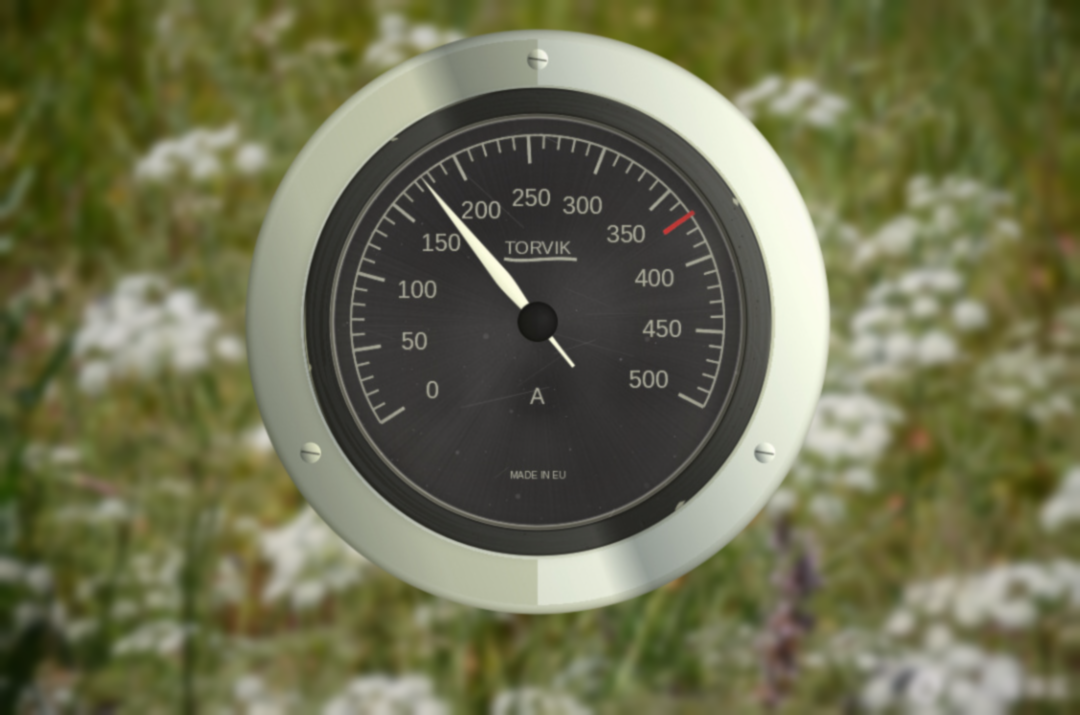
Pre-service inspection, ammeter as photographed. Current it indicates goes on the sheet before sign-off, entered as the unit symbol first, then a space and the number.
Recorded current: A 175
